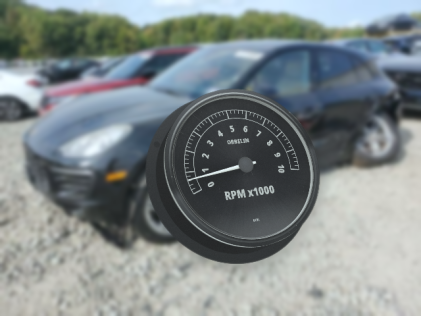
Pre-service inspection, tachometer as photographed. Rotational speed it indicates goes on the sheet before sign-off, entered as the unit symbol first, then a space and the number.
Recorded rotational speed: rpm 600
